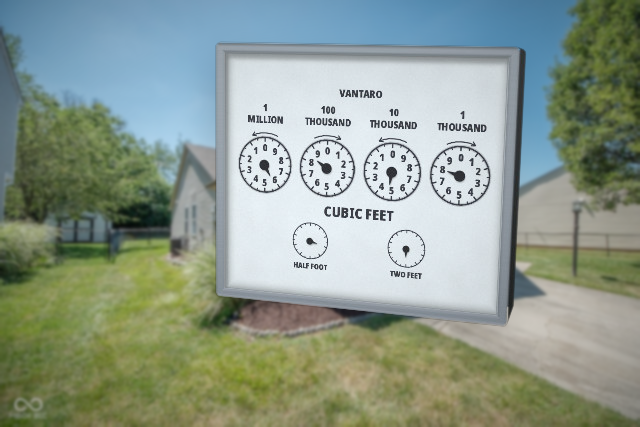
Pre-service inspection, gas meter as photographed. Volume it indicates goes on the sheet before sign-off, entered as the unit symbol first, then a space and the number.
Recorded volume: ft³ 584800
